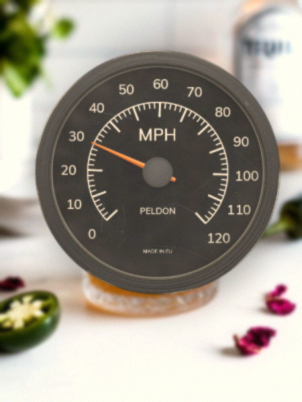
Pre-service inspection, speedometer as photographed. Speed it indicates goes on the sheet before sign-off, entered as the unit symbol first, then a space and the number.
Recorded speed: mph 30
